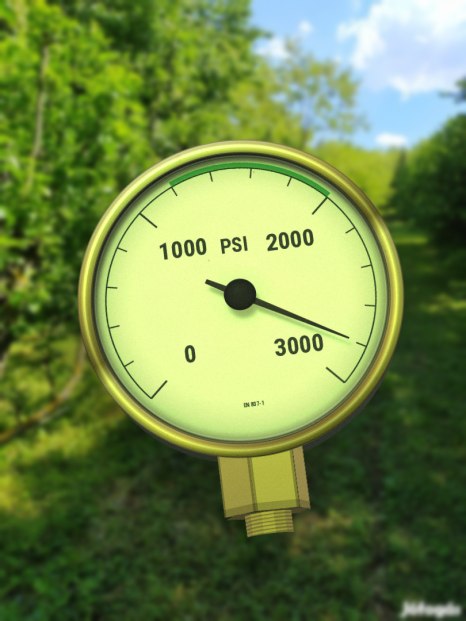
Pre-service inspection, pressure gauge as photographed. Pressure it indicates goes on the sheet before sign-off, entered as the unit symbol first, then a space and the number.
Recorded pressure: psi 2800
